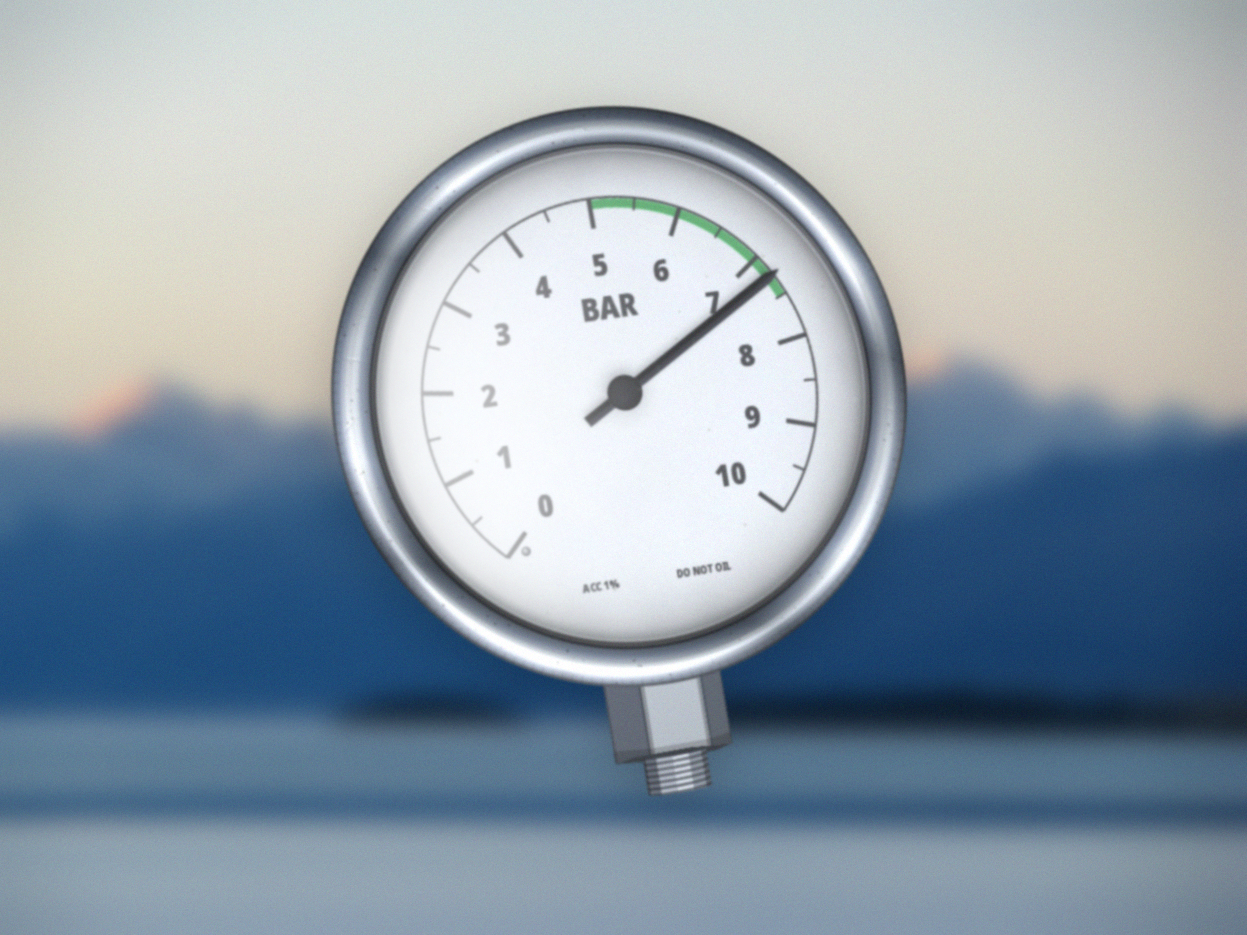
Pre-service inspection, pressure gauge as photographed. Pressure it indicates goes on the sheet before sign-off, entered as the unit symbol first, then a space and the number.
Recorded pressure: bar 7.25
